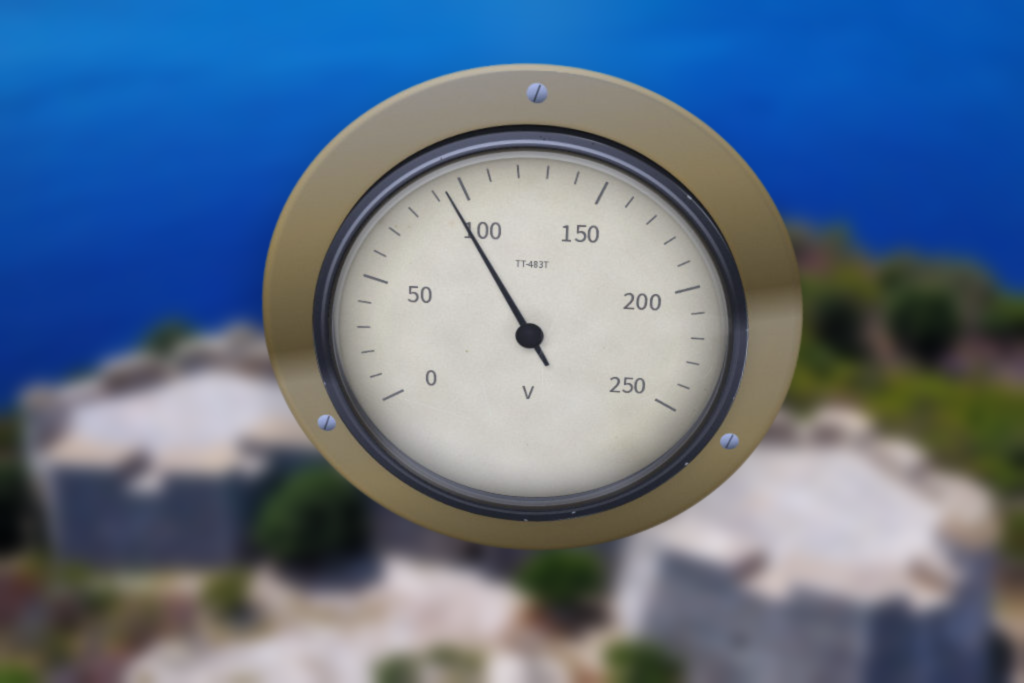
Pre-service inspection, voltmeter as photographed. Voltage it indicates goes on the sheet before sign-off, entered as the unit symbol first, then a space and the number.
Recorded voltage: V 95
